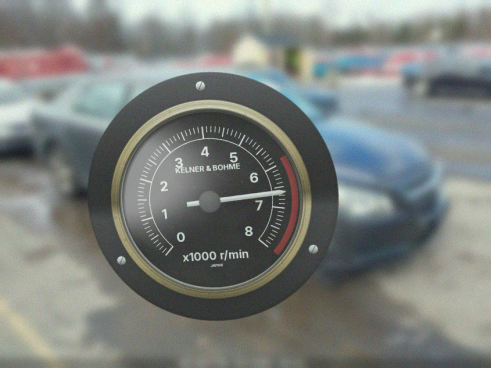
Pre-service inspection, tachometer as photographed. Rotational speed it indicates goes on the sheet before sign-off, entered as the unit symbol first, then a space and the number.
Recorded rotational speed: rpm 6600
